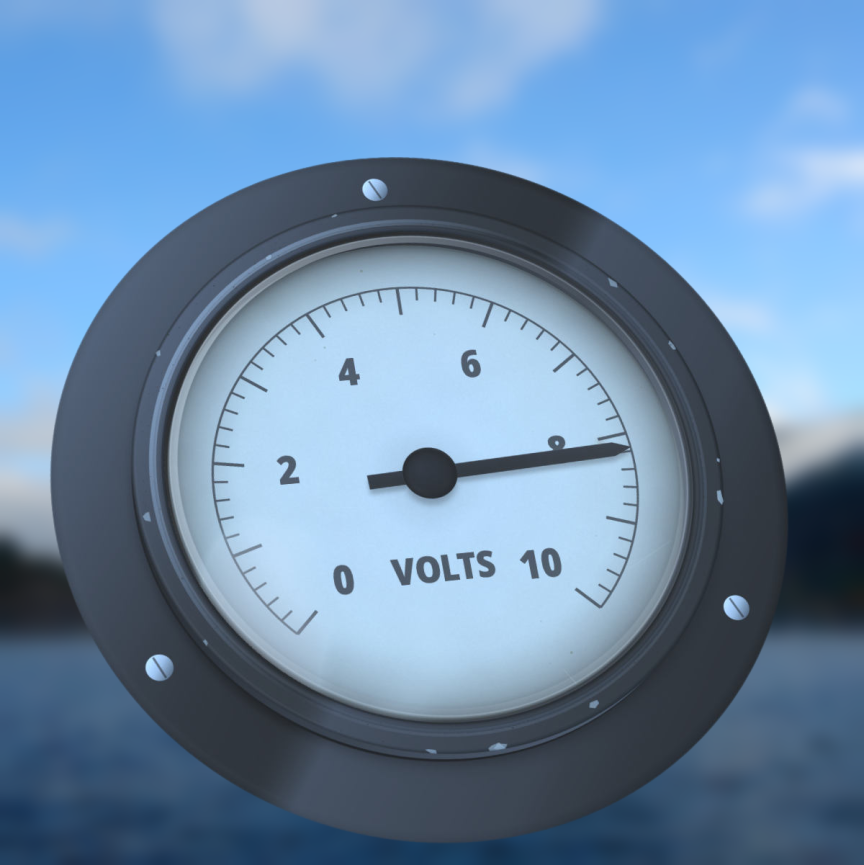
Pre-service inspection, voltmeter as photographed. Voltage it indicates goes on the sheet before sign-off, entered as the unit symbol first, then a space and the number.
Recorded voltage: V 8.2
